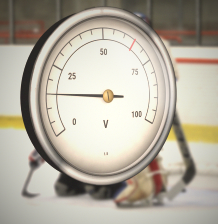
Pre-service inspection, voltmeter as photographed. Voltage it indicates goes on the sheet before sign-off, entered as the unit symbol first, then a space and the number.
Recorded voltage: V 15
